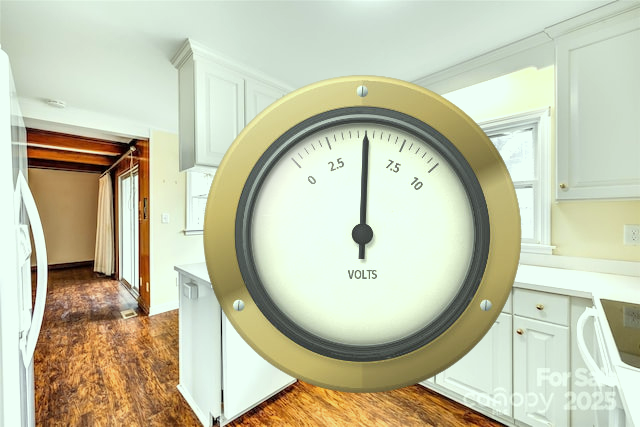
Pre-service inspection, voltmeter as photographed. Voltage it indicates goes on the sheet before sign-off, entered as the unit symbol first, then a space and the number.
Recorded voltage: V 5
